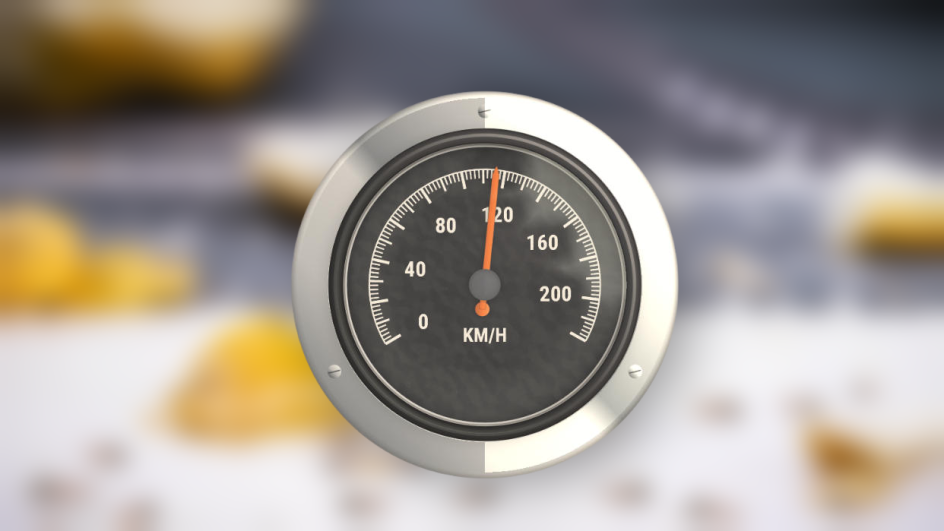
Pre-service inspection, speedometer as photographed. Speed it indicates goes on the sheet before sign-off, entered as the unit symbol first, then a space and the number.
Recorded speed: km/h 116
